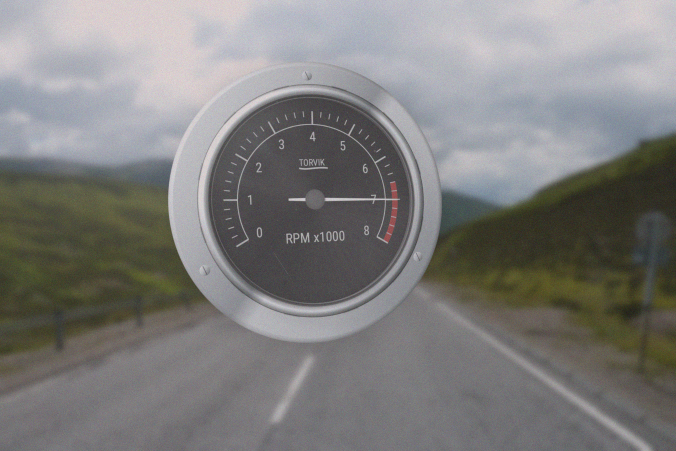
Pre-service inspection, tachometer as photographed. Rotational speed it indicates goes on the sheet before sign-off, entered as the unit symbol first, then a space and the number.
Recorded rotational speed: rpm 7000
